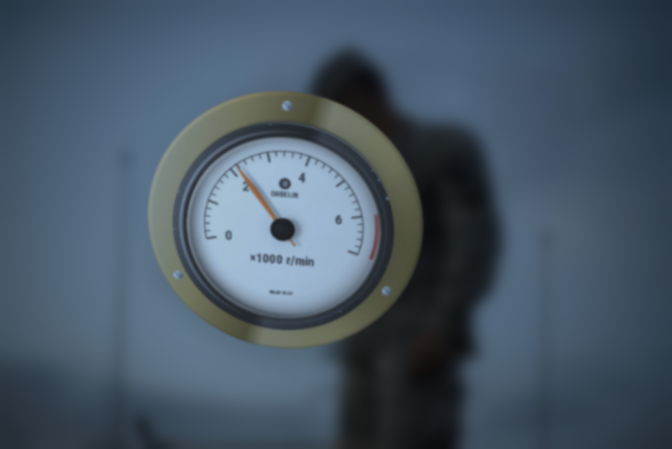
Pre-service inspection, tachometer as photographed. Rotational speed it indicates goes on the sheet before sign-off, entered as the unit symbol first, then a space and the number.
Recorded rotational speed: rpm 2200
